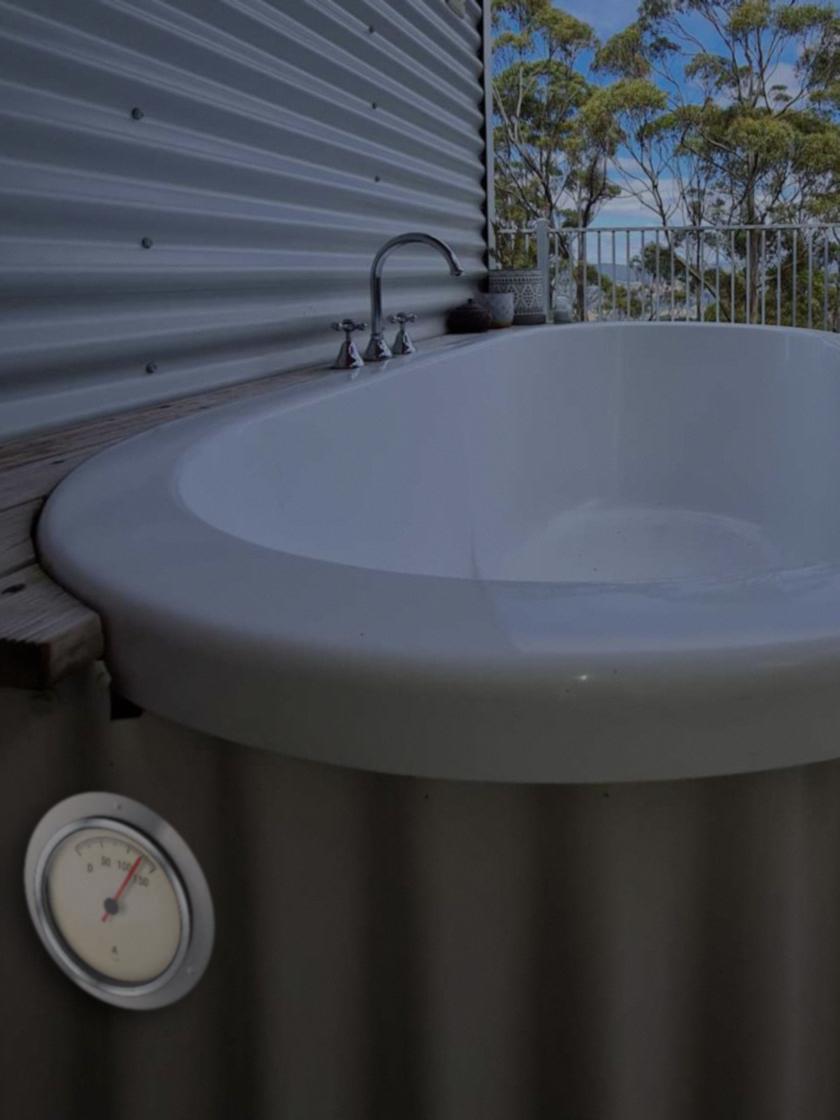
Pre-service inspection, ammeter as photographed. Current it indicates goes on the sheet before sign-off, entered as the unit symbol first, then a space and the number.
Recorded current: A 125
